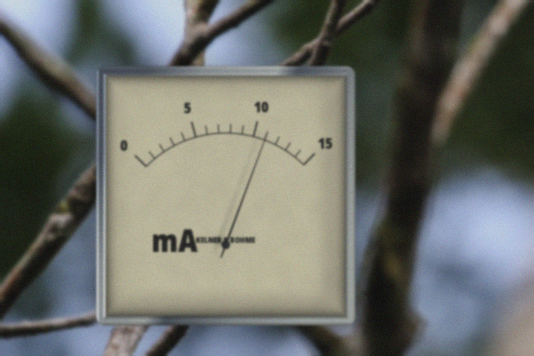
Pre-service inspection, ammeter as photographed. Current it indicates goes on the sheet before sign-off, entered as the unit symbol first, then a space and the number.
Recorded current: mA 11
